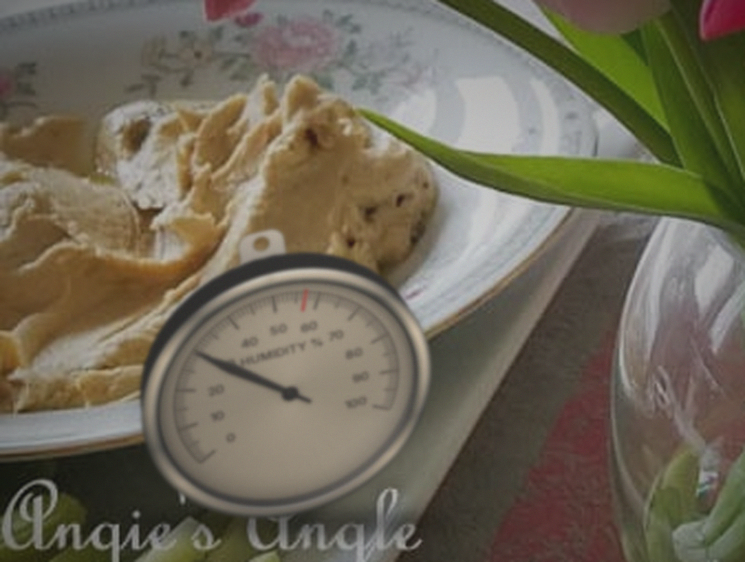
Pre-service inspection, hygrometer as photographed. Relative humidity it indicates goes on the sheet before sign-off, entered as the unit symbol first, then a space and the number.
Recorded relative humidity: % 30
